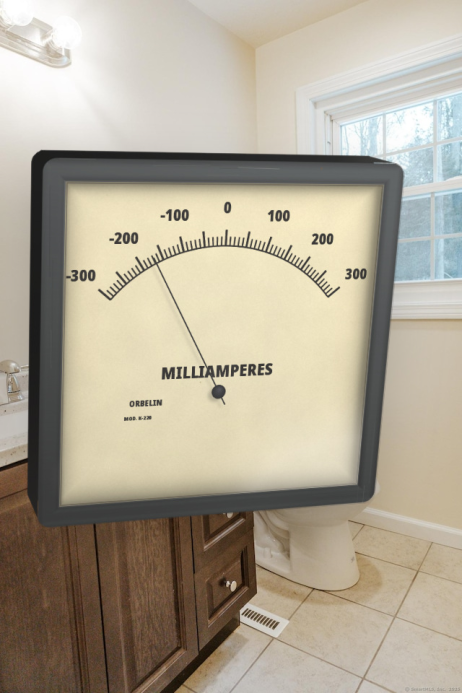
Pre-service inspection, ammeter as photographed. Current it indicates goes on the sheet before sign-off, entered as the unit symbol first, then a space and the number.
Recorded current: mA -170
